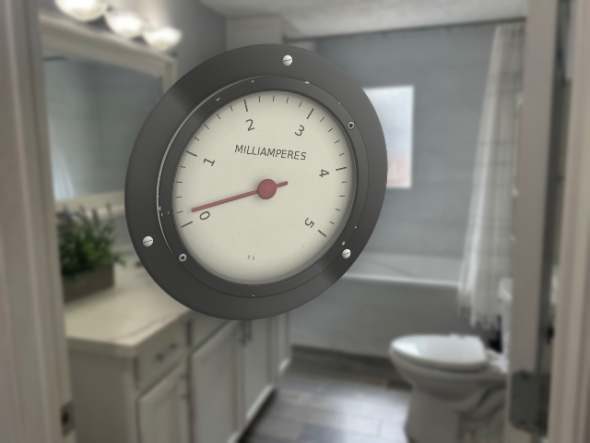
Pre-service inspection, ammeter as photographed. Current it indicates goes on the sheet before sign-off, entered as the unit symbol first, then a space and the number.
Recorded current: mA 0.2
